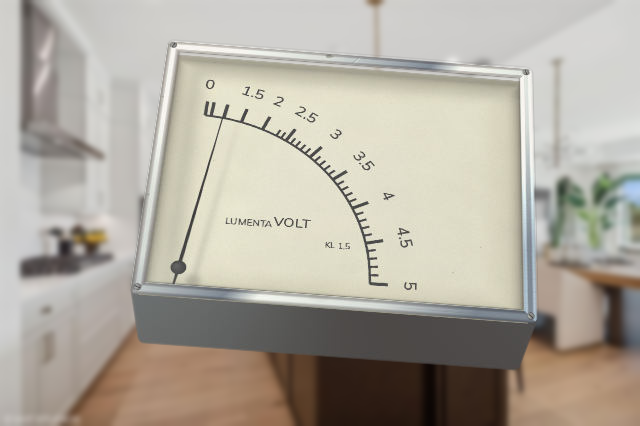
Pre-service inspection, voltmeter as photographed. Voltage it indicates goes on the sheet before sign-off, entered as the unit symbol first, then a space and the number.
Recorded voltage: V 1
